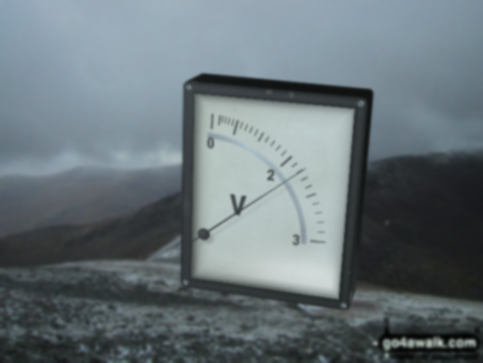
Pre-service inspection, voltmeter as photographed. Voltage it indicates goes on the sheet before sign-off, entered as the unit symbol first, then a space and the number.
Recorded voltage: V 2.2
